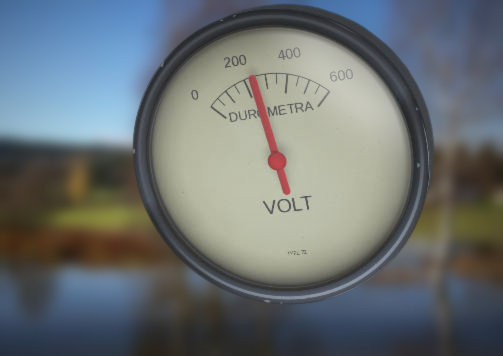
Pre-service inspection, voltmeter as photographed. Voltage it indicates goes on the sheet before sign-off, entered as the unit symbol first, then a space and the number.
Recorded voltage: V 250
